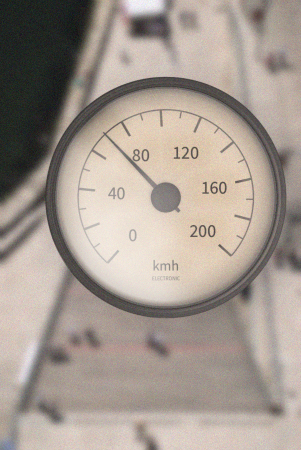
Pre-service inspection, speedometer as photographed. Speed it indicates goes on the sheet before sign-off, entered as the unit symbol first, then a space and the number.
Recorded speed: km/h 70
